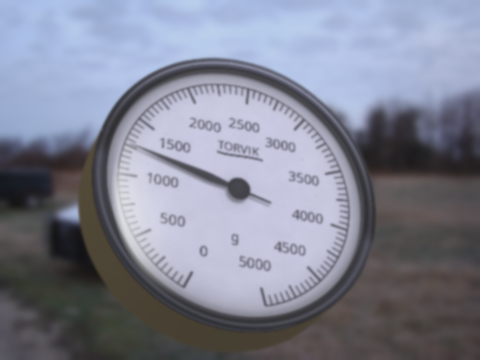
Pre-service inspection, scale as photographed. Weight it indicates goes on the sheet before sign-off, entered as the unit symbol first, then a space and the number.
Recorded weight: g 1250
